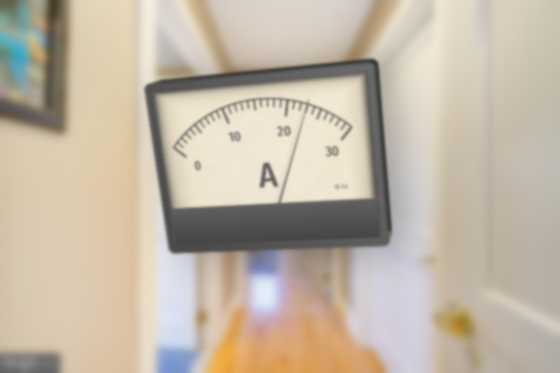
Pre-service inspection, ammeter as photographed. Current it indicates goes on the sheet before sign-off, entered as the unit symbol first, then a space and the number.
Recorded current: A 23
